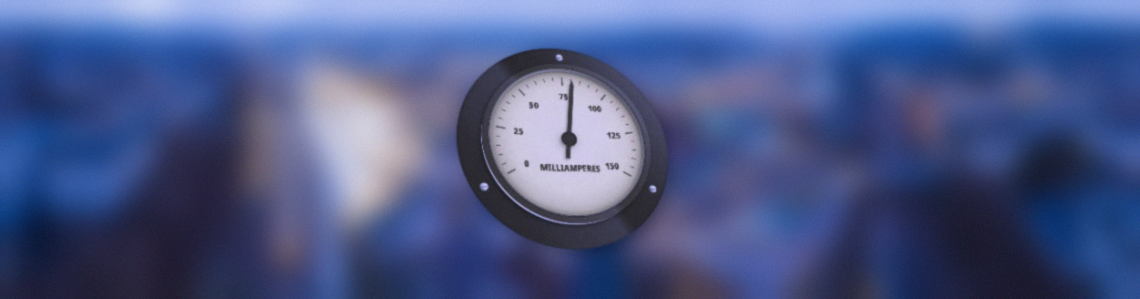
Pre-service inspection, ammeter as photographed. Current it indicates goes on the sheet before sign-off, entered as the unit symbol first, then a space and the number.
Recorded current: mA 80
